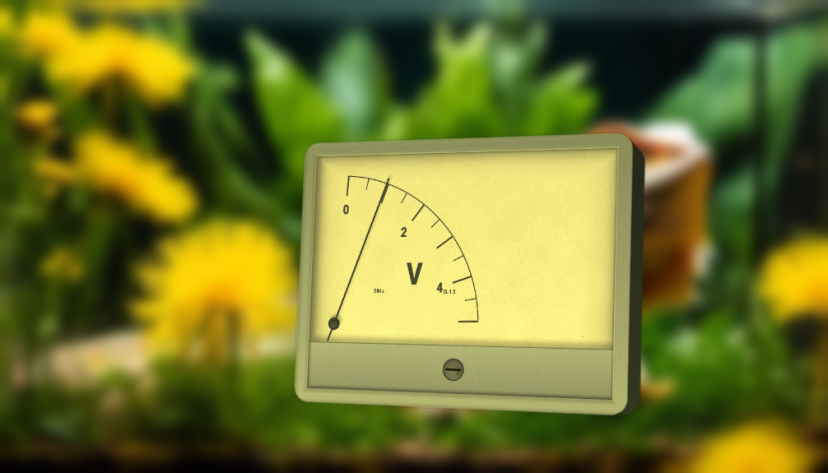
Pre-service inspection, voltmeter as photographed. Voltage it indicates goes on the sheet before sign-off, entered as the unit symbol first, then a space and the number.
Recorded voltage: V 1
